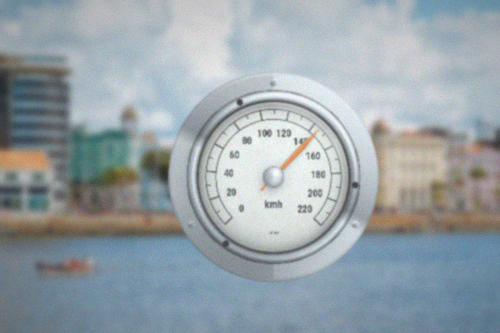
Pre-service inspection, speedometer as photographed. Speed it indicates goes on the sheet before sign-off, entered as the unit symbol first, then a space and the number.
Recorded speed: km/h 145
